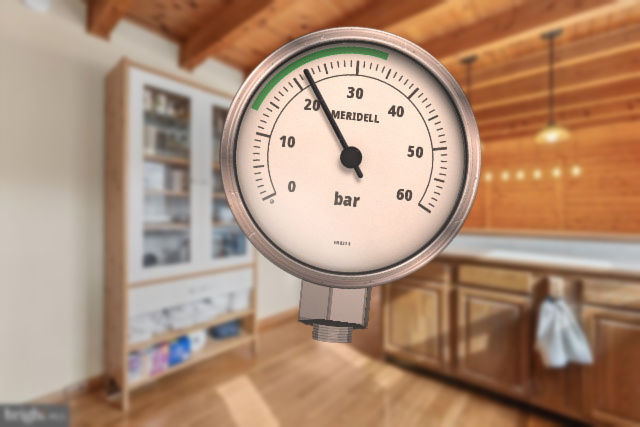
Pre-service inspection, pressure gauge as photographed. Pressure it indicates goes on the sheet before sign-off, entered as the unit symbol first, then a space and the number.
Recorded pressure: bar 22
